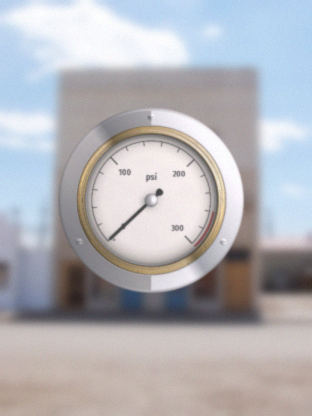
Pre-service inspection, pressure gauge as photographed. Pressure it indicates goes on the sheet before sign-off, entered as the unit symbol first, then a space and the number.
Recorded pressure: psi 0
